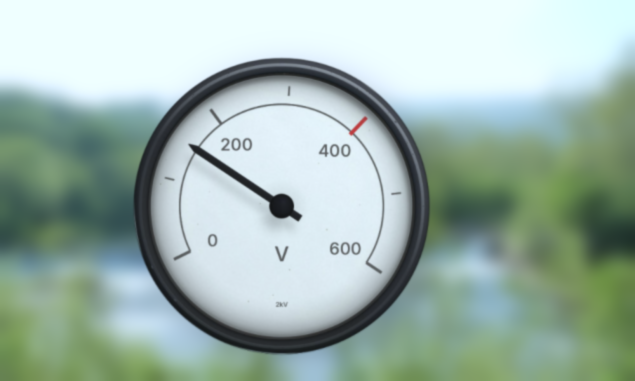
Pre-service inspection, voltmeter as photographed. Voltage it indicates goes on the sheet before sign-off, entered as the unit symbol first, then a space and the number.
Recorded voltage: V 150
